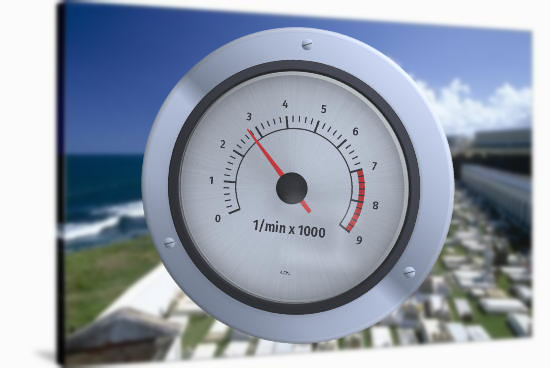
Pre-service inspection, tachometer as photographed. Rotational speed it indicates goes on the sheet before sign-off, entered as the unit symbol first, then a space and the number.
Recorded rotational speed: rpm 2800
